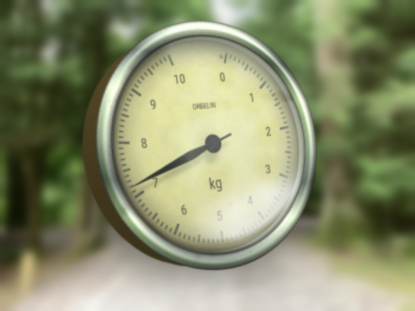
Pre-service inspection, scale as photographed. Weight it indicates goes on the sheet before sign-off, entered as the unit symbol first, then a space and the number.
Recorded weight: kg 7.2
